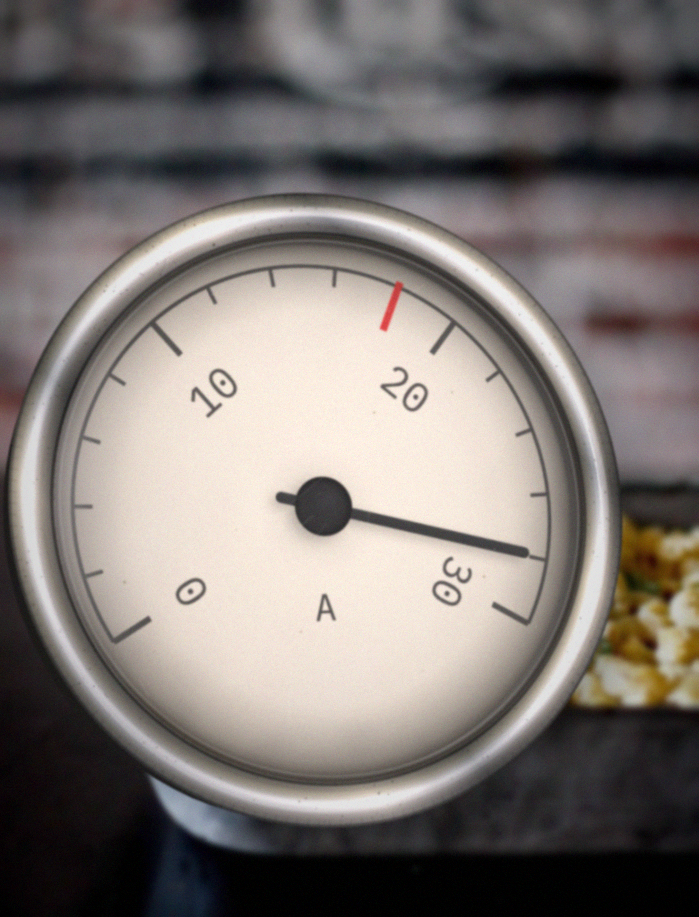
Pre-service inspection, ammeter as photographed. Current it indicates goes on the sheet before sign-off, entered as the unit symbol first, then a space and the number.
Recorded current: A 28
